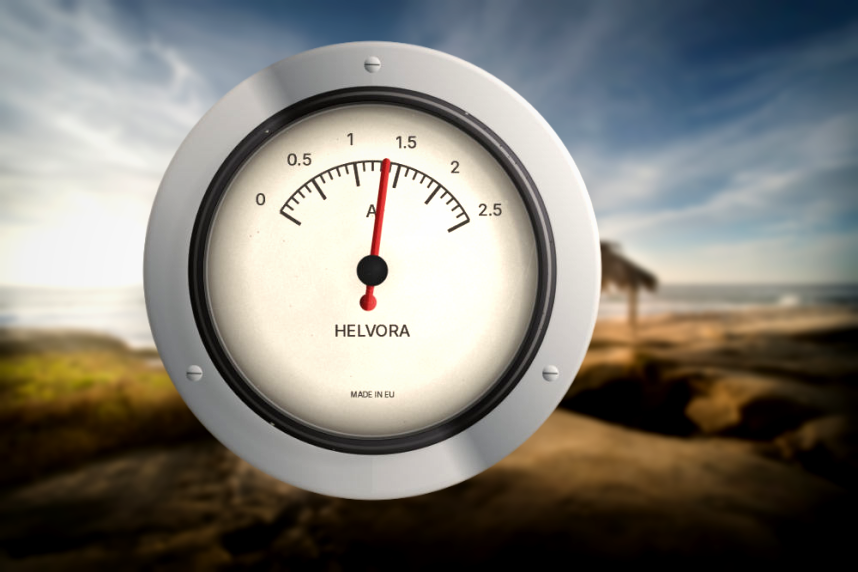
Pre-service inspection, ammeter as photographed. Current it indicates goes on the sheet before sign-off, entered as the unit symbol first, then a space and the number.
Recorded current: A 1.35
